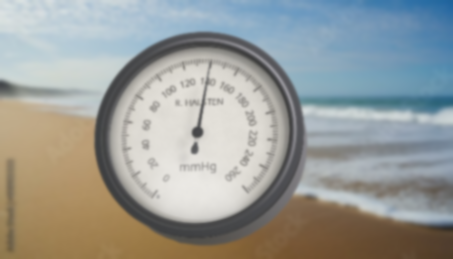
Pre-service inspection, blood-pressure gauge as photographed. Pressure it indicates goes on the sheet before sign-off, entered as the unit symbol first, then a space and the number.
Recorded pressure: mmHg 140
